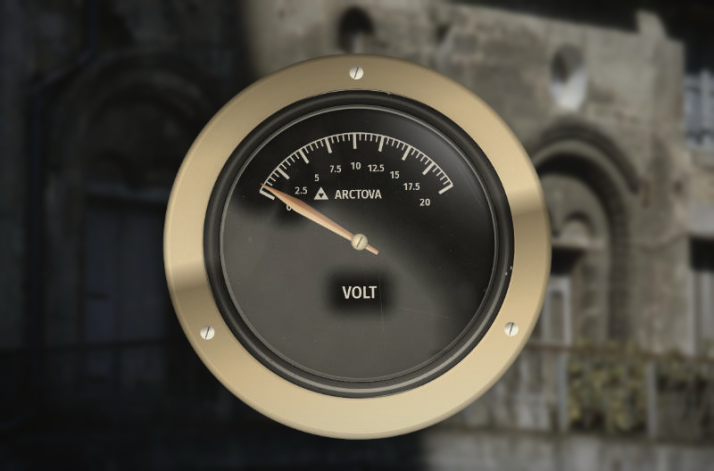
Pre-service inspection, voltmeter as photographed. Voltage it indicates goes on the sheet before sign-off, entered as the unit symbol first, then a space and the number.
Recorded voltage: V 0.5
